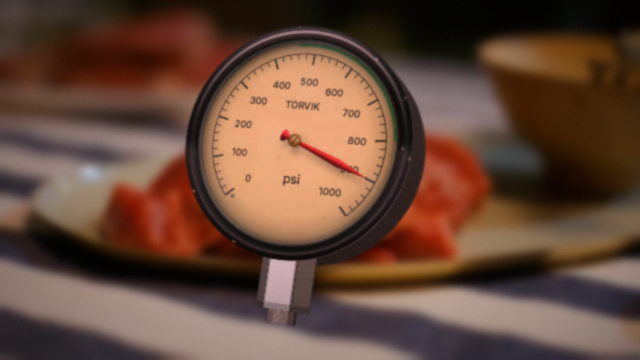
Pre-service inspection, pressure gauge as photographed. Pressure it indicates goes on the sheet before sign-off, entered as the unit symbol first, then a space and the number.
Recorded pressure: psi 900
